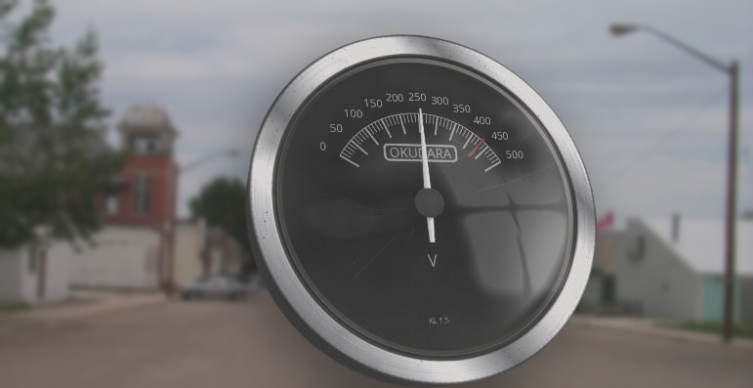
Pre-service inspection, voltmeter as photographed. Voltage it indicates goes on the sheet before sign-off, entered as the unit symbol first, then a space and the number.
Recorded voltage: V 250
